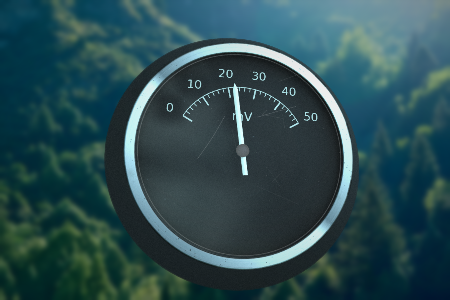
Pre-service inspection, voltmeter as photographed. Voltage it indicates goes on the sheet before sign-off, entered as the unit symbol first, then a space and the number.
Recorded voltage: mV 22
